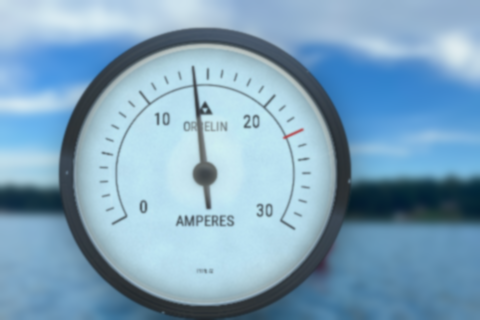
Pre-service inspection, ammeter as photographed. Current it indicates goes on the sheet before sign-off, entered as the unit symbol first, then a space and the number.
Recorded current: A 14
